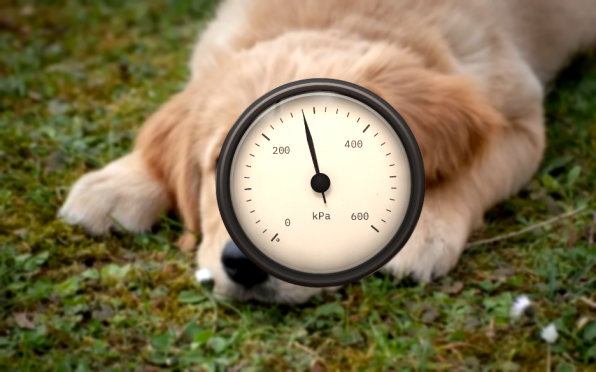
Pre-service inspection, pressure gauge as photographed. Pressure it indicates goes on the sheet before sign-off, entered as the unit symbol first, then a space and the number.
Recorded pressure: kPa 280
